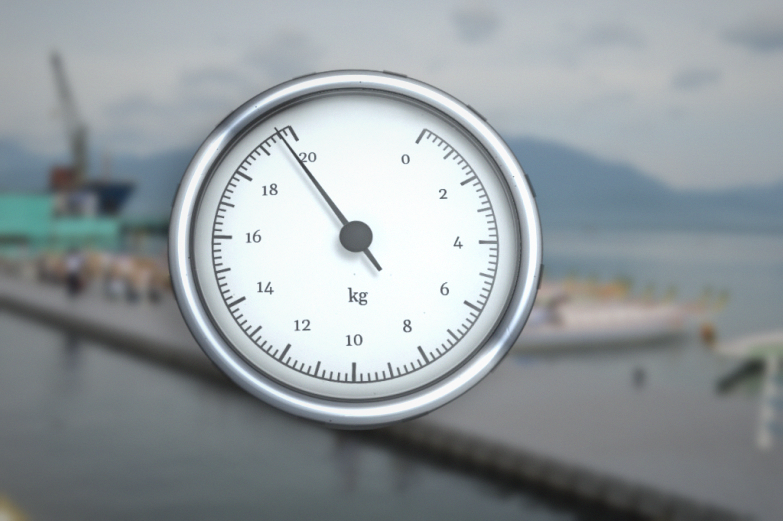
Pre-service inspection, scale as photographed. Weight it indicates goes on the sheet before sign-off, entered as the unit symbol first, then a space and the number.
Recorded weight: kg 19.6
